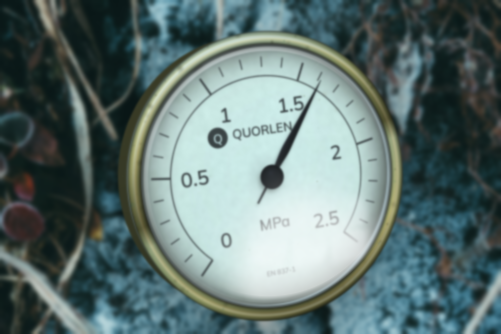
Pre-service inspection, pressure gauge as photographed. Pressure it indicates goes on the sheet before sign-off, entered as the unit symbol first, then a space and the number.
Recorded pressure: MPa 1.6
